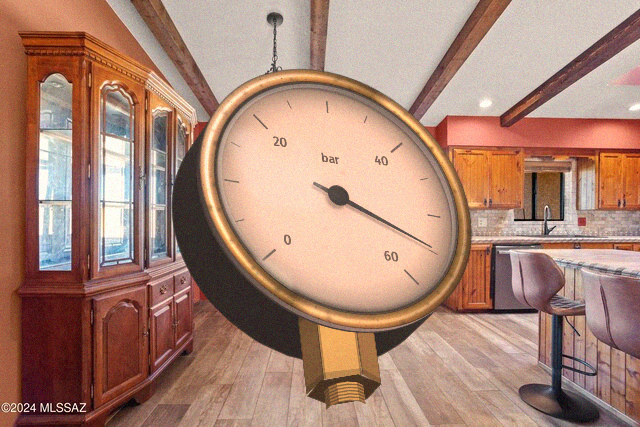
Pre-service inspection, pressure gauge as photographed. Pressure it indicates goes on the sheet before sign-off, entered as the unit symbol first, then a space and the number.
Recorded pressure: bar 55
